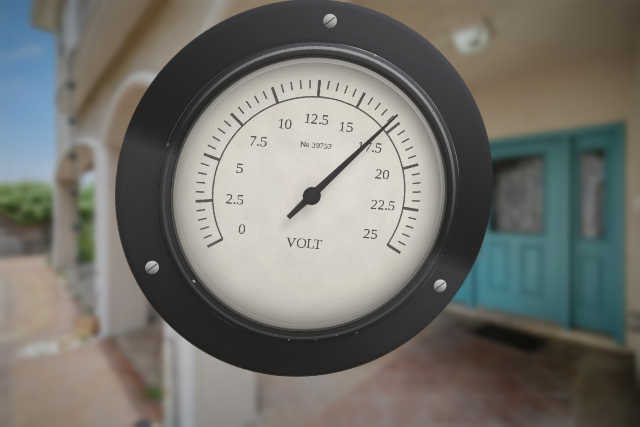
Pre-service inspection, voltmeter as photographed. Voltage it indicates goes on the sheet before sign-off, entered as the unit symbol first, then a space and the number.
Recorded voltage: V 17
